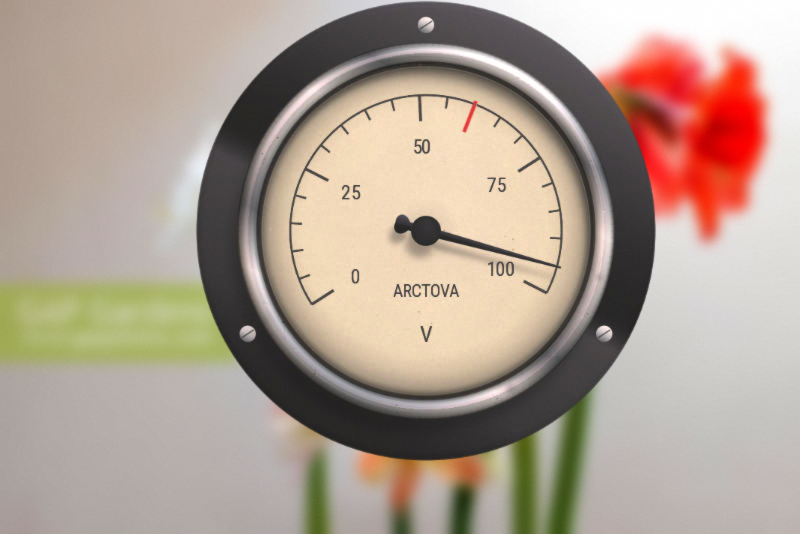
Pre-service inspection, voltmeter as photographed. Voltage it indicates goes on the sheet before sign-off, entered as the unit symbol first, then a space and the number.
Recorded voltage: V 95
